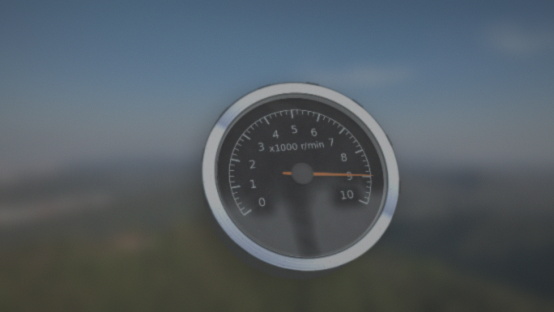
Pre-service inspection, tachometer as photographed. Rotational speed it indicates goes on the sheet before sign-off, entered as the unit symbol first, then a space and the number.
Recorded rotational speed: rpm 9000
